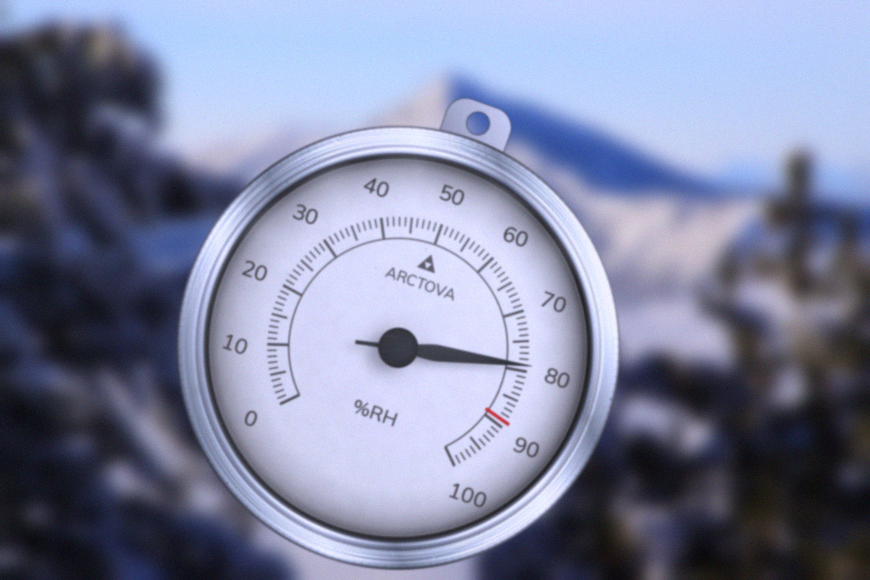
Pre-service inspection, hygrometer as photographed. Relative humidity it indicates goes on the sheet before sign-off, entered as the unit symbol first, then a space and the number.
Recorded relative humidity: % 79
